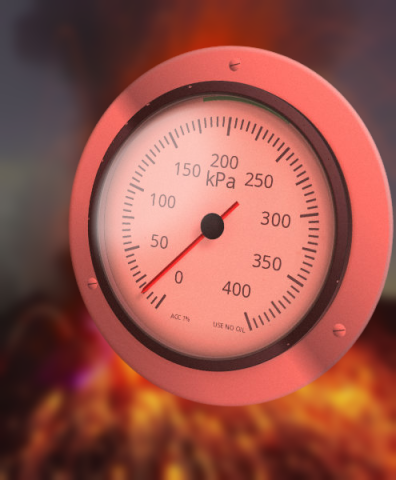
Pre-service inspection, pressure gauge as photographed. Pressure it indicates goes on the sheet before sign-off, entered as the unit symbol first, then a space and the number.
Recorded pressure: kPa 15
